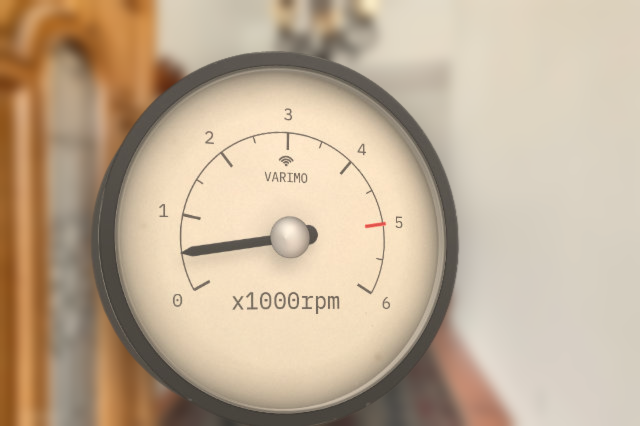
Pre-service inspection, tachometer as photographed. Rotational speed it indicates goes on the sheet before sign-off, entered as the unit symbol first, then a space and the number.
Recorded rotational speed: rpm 500
